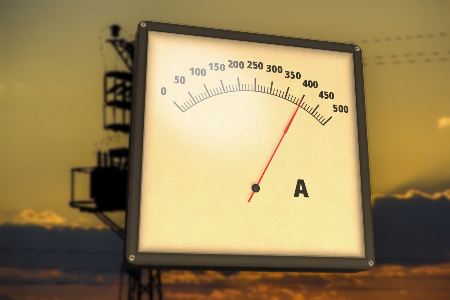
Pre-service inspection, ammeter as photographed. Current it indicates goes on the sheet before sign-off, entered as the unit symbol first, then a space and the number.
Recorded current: A 400
